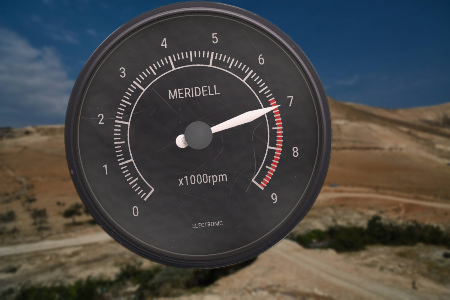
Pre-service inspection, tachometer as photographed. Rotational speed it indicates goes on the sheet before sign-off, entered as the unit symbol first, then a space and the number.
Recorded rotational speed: rpm 7000
